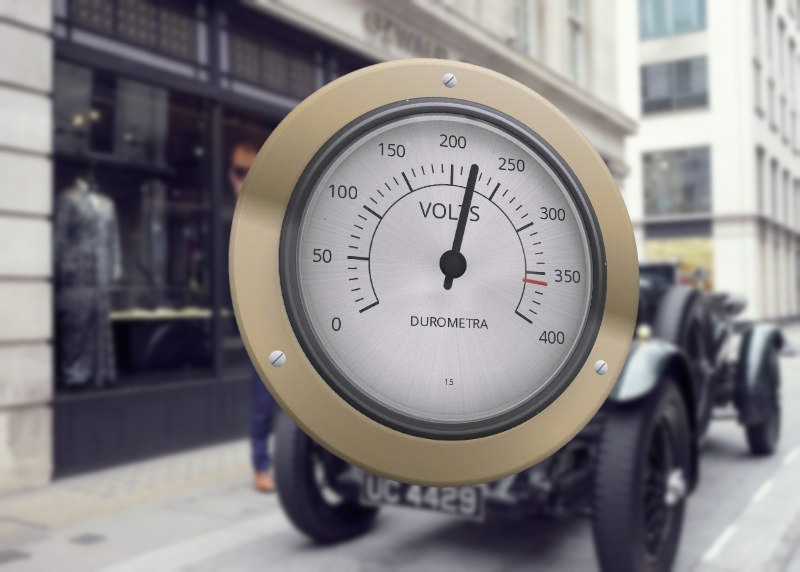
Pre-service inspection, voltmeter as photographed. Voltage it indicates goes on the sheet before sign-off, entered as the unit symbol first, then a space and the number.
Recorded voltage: V 220
